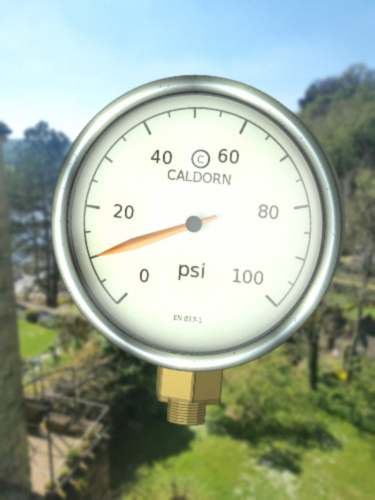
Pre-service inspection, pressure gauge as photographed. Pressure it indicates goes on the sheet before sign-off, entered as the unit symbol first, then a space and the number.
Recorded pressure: psi 10
